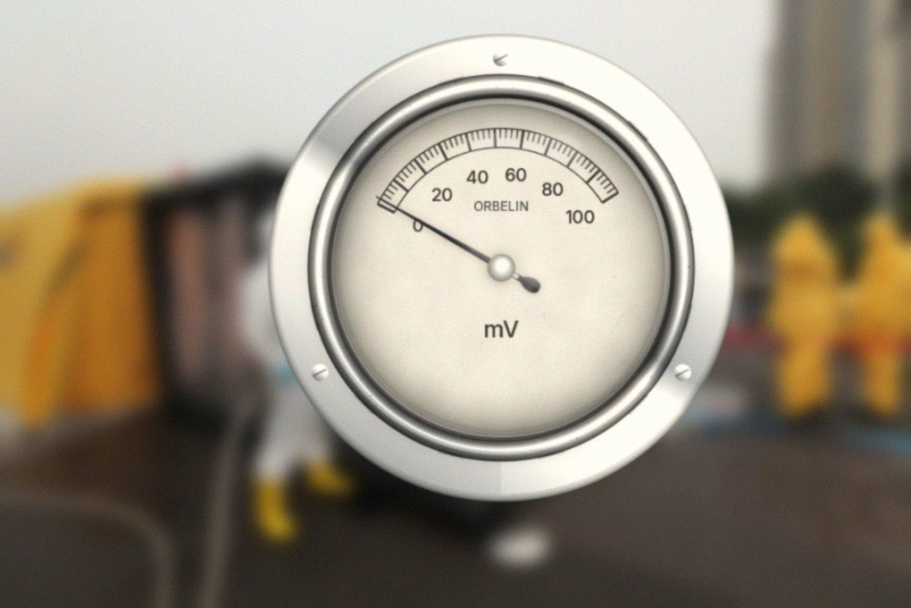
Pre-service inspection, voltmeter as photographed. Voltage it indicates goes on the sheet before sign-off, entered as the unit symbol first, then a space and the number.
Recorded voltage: mV 2
